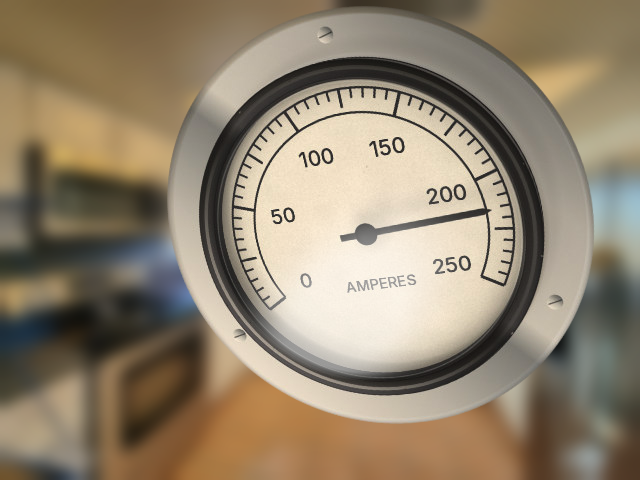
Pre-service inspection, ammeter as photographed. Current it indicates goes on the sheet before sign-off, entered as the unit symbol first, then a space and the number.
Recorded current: A 215
